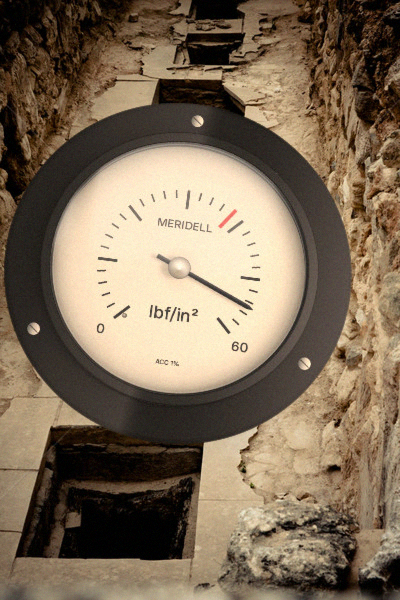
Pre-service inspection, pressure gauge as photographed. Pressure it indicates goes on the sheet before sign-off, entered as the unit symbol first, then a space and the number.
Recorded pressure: psi 55
